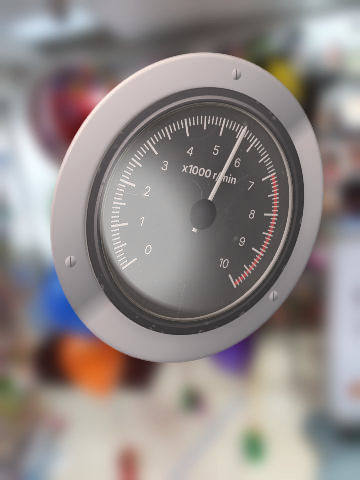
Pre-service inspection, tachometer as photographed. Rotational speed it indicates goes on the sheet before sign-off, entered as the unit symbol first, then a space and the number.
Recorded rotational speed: rpm 5500
